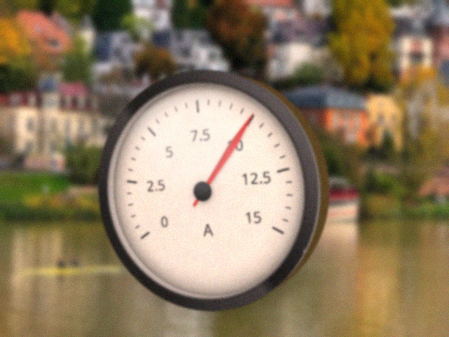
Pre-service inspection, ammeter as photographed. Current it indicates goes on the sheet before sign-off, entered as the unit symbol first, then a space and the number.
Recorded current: A 10
